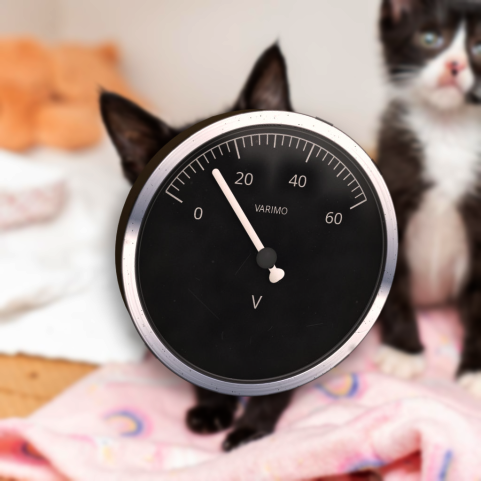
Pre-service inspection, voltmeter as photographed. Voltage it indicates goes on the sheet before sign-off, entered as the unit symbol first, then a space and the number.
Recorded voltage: V 12
